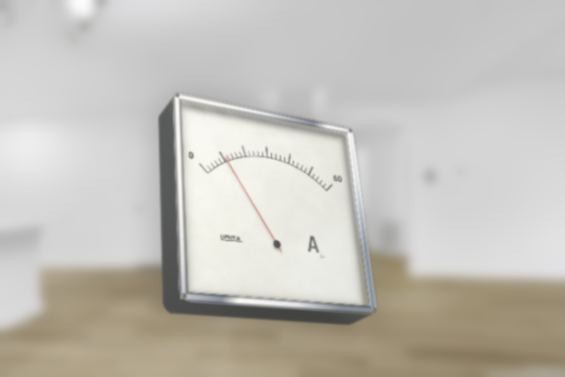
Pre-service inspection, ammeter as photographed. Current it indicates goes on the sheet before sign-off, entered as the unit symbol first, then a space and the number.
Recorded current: A 10
